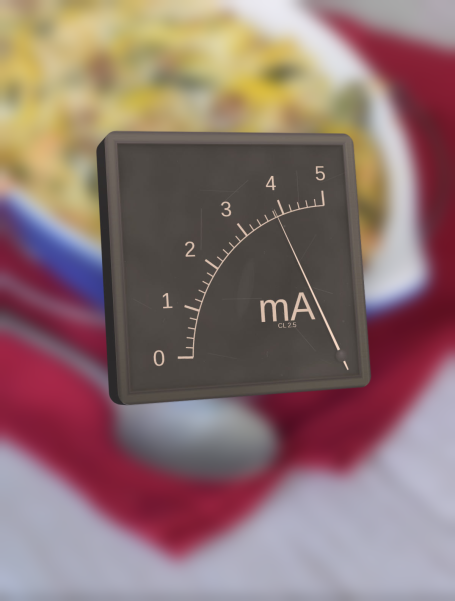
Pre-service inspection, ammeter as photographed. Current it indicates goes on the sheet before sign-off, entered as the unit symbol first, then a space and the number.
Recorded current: mA 3.8
